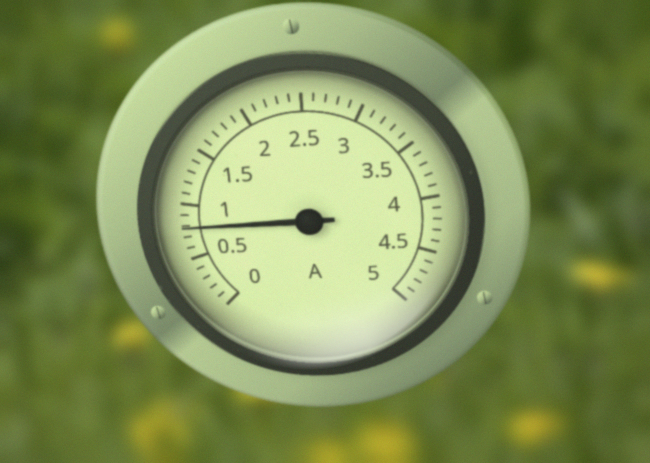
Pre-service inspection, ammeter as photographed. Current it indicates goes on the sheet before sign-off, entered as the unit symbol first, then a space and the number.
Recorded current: A 0.8
